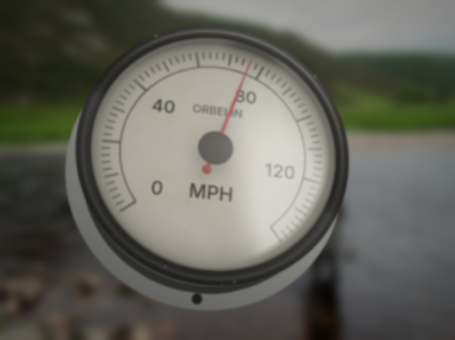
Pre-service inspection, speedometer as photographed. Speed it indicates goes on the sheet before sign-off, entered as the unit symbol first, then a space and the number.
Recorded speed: mph 76
